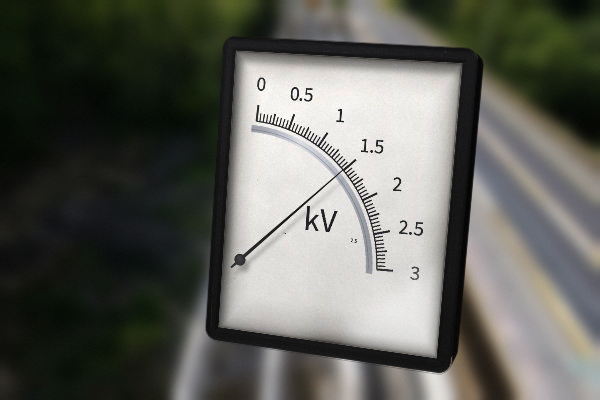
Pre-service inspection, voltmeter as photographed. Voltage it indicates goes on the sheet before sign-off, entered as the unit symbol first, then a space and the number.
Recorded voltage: kV 1.5
